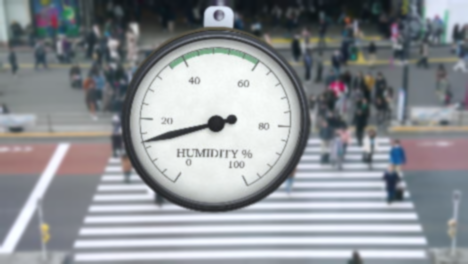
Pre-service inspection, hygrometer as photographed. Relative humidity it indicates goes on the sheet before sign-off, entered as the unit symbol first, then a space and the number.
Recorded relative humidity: % 14
